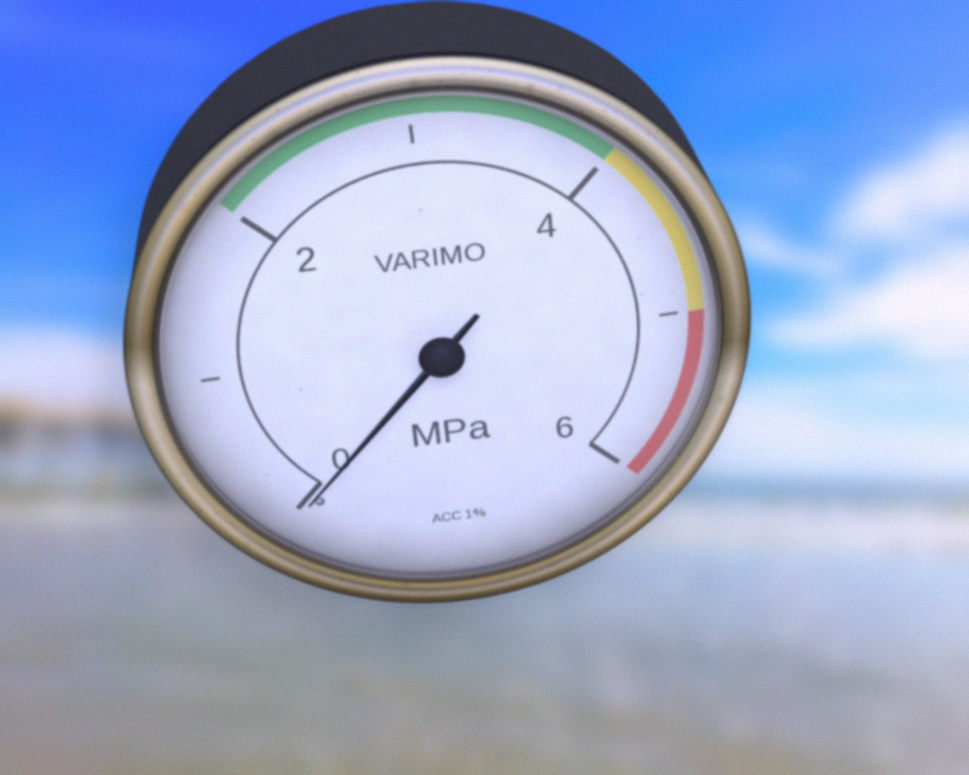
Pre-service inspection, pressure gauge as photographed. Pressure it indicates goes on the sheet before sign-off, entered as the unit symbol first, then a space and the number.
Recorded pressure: MPa 0
